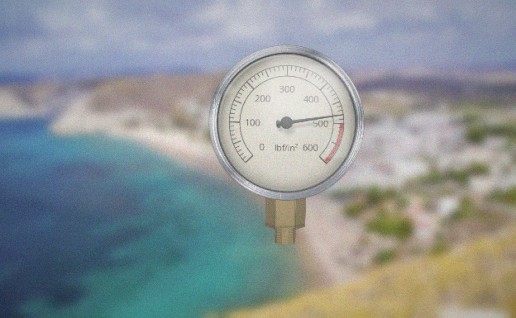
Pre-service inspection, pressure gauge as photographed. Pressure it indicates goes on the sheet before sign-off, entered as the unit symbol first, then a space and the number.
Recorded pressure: psi 480
